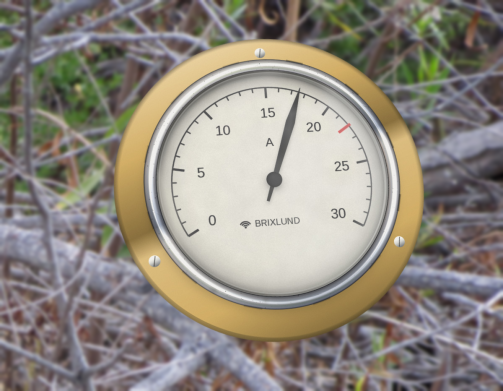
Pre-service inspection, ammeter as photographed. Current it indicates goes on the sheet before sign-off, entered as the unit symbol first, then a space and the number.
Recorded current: A 17.5
